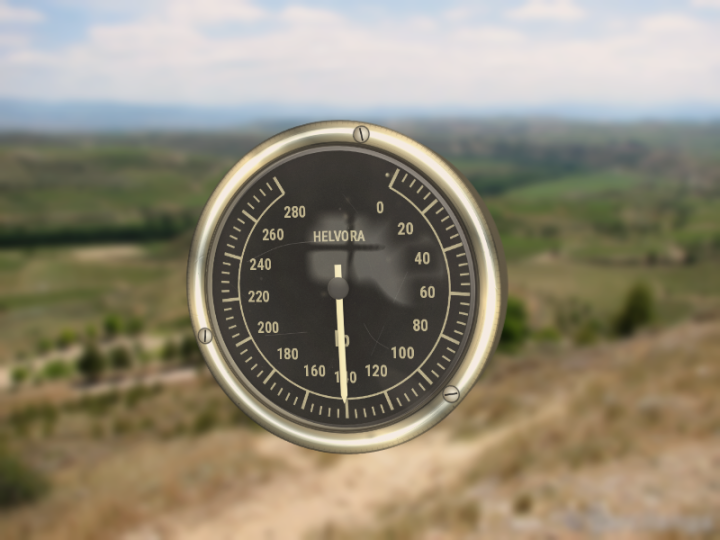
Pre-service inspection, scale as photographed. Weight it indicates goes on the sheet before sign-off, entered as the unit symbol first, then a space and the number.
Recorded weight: lb 140
